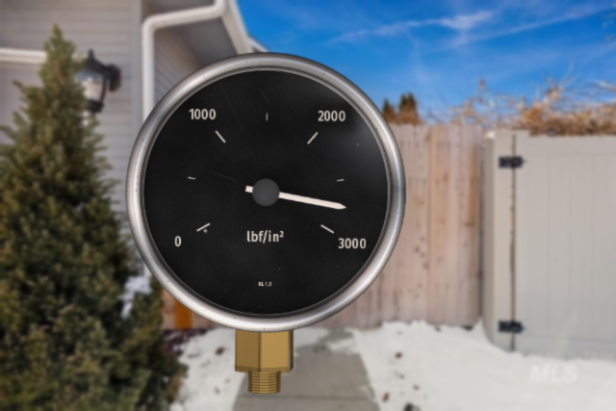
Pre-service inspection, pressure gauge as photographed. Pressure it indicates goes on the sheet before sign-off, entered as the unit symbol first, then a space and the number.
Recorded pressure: psi 2750
